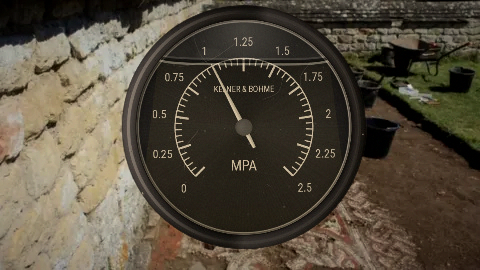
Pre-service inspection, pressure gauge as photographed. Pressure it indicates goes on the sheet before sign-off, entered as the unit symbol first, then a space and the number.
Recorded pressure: MPa 1
